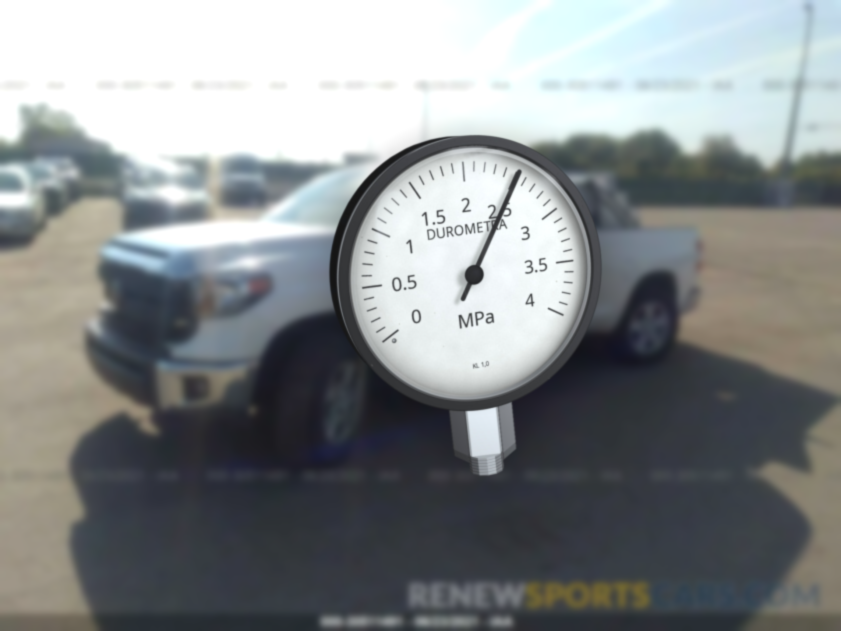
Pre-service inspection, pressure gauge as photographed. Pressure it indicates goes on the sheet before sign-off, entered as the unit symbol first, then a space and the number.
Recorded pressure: MPa 2.5
